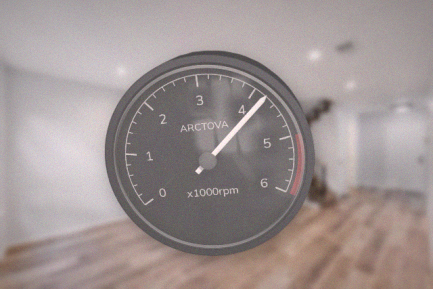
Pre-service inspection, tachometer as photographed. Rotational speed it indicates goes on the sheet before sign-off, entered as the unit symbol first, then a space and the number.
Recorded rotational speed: rpm 4200
